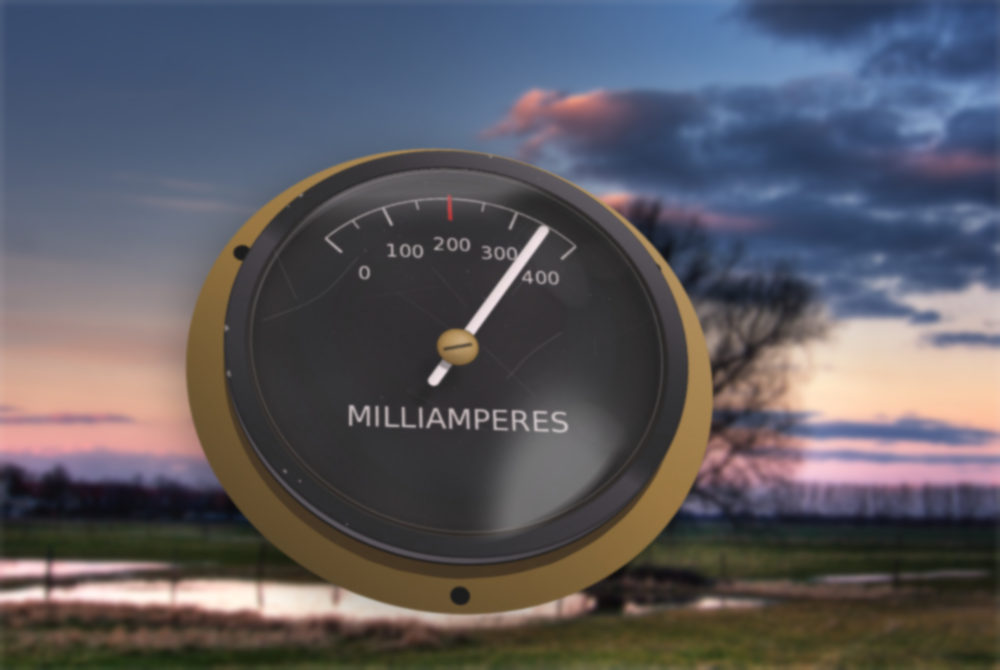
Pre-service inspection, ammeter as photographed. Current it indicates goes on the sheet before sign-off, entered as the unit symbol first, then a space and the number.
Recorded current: mA 350
